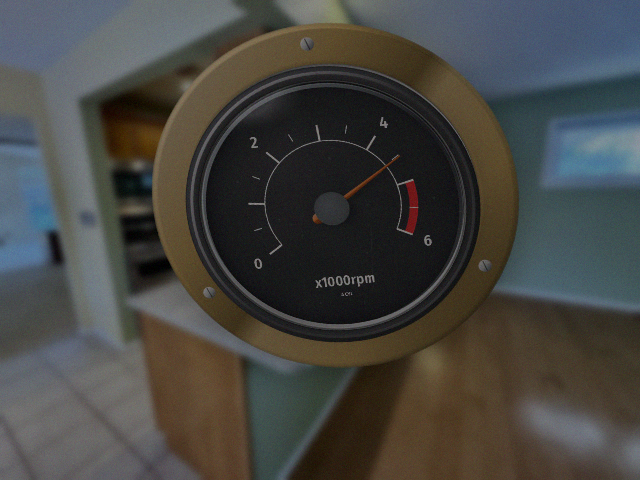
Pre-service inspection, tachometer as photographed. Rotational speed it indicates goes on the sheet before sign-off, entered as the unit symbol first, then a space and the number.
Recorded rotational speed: rpm 4500
